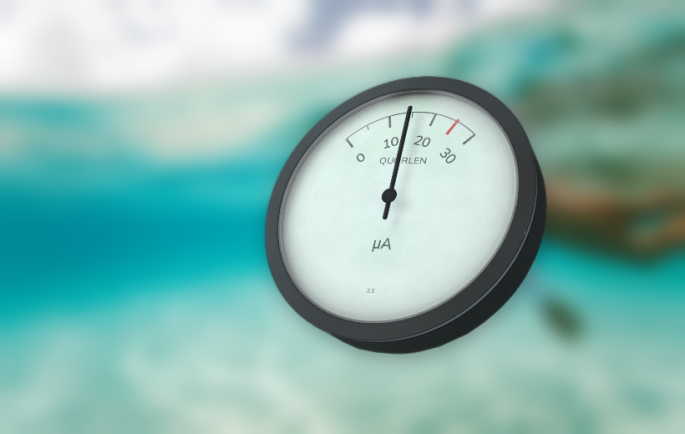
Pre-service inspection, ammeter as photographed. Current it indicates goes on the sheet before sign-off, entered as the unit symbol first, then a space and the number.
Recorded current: µA 15
